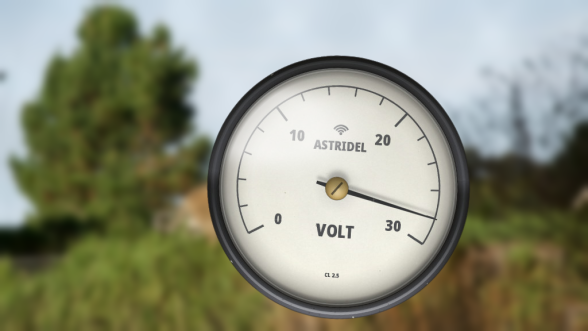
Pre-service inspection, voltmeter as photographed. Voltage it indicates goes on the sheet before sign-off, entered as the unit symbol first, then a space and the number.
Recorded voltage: V 28
